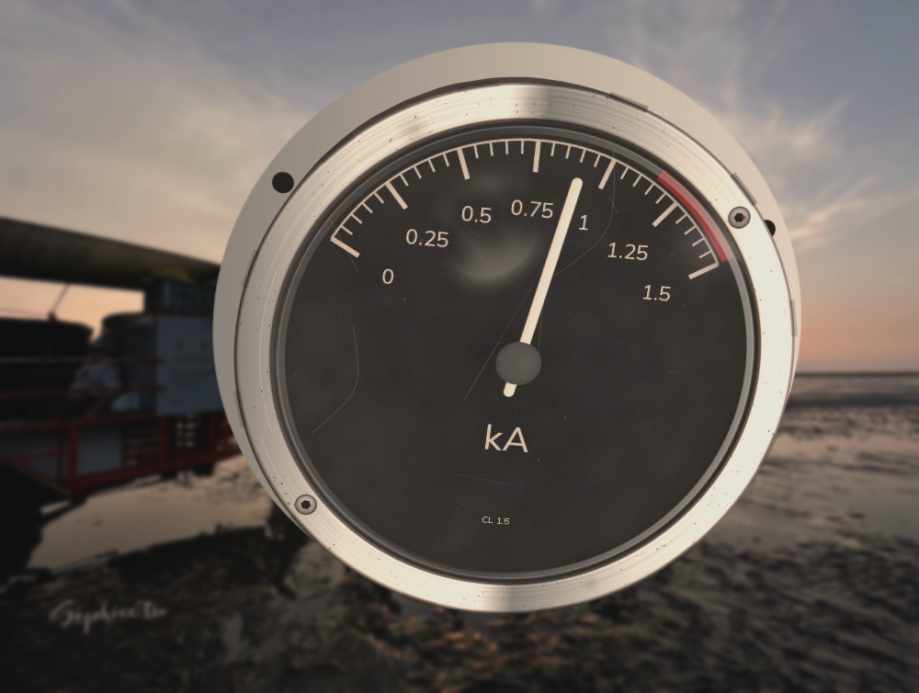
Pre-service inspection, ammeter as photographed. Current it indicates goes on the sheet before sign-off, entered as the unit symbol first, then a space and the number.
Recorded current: kA 0.9
